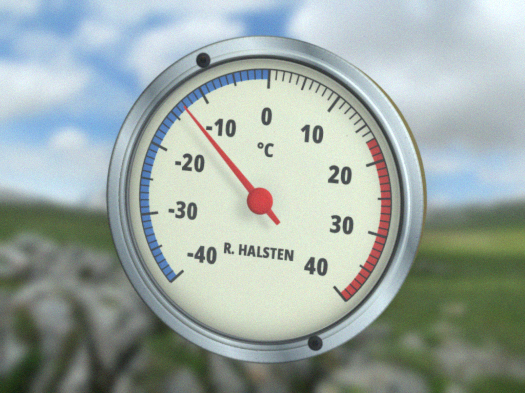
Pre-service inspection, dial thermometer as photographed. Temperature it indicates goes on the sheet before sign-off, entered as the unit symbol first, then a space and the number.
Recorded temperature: °C -13
